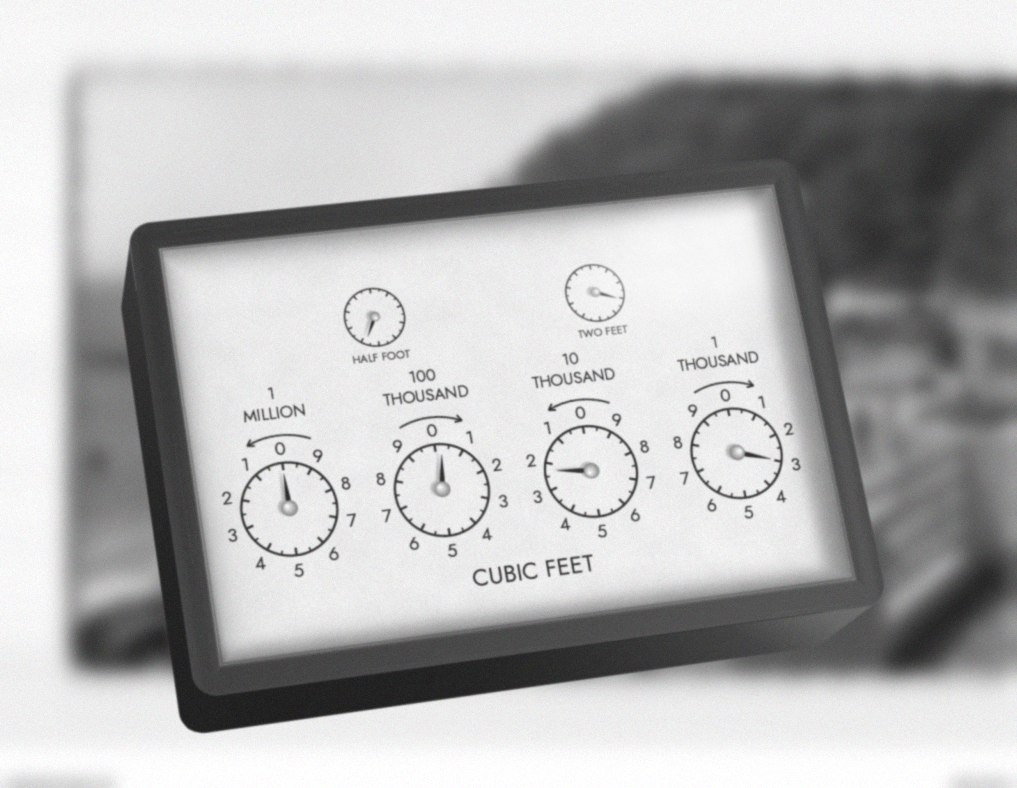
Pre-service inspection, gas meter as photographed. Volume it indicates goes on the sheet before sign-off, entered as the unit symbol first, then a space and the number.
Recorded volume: ft³ 2300
